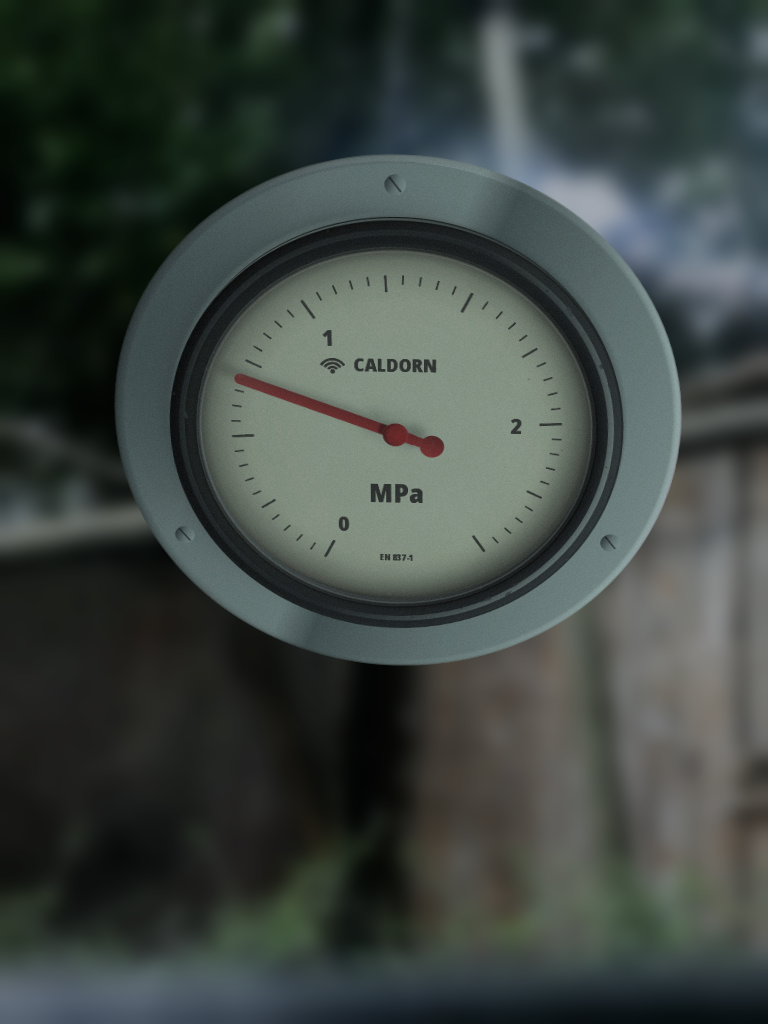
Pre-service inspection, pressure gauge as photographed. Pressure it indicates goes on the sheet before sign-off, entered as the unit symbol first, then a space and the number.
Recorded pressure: MPa 0.7
